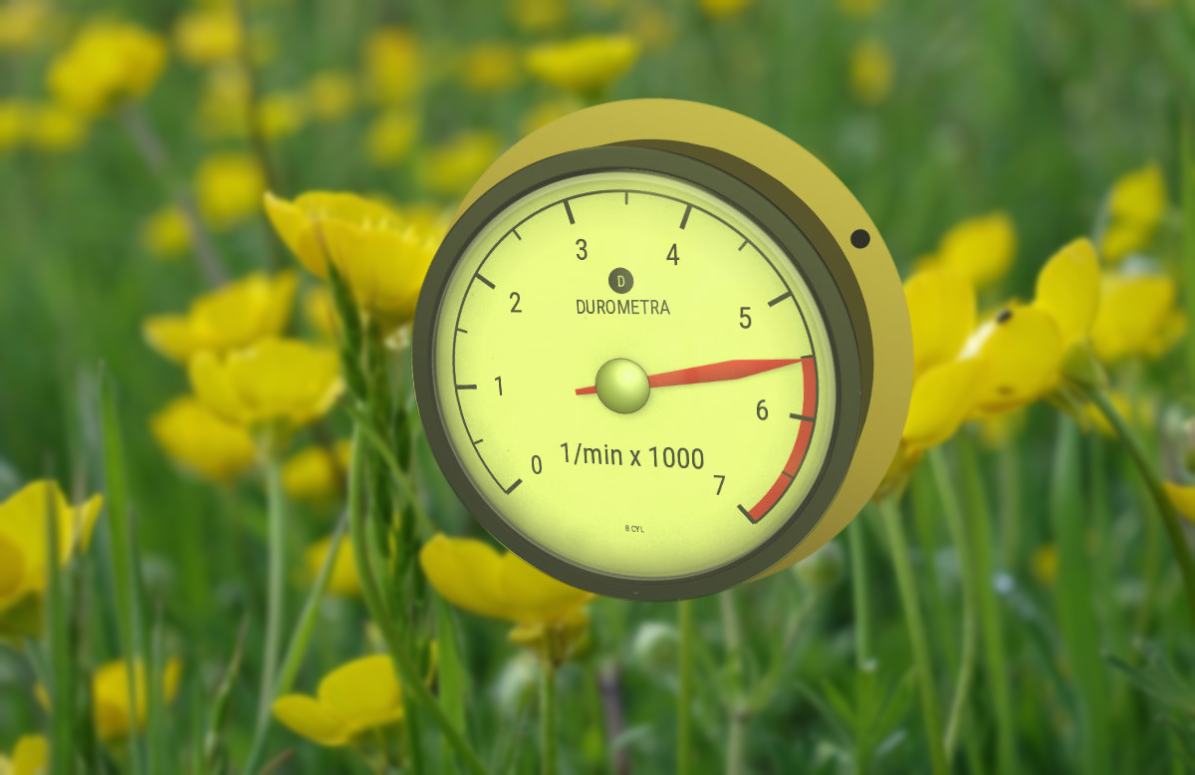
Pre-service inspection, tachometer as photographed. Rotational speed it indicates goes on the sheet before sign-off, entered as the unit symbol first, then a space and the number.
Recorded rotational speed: rpm 5500
